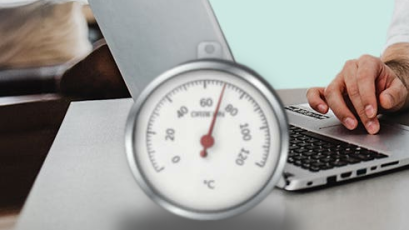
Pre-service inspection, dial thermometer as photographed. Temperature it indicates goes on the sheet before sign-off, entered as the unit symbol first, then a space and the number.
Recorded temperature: °C 70
